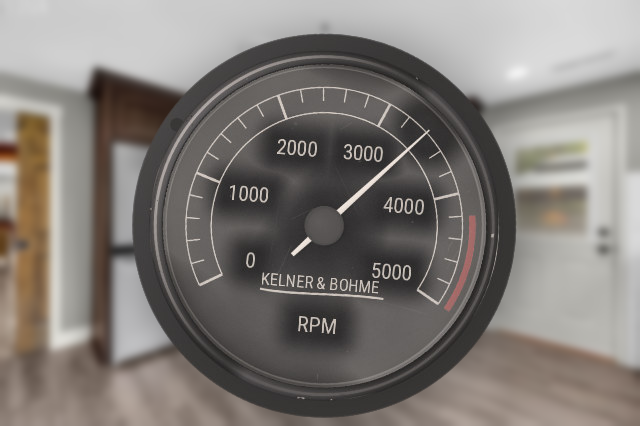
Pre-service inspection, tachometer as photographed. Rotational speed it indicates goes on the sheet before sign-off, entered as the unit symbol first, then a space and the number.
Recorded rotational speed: rpm 3400
